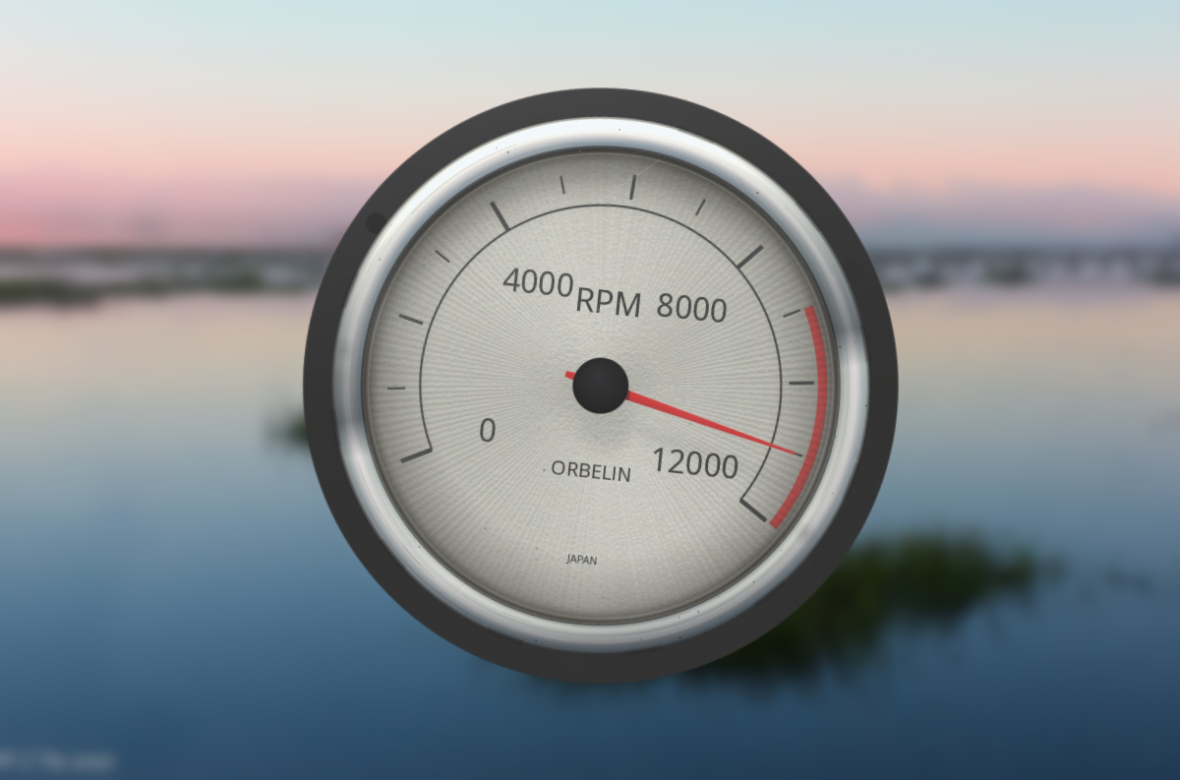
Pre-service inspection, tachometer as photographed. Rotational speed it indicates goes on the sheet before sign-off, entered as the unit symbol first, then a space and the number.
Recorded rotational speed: rpm 11000
